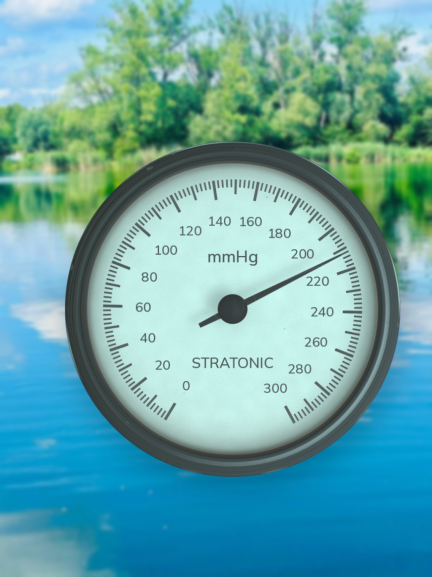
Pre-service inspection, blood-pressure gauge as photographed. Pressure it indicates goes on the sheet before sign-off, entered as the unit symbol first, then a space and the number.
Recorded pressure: mmHg 212
